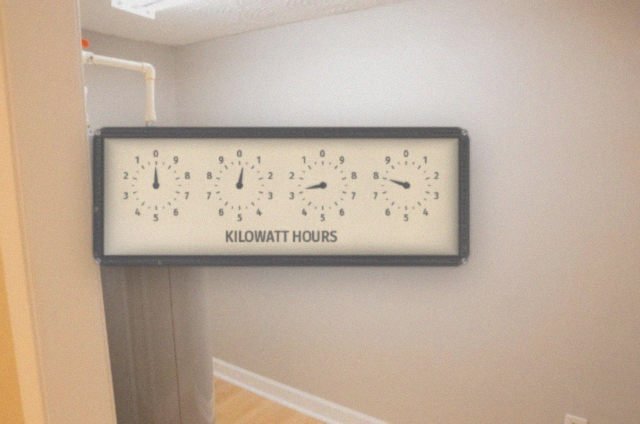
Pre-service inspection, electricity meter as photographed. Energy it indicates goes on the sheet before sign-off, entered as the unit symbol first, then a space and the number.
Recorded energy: kWh 28
